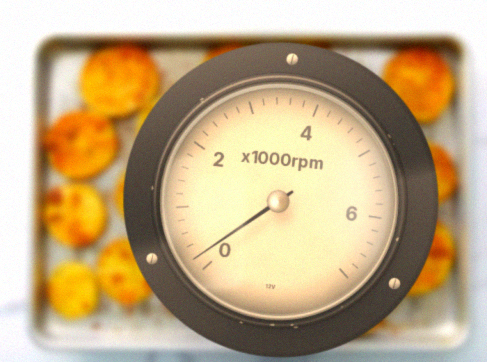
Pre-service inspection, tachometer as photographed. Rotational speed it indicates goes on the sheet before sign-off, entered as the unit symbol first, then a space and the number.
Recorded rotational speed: rpm 200
